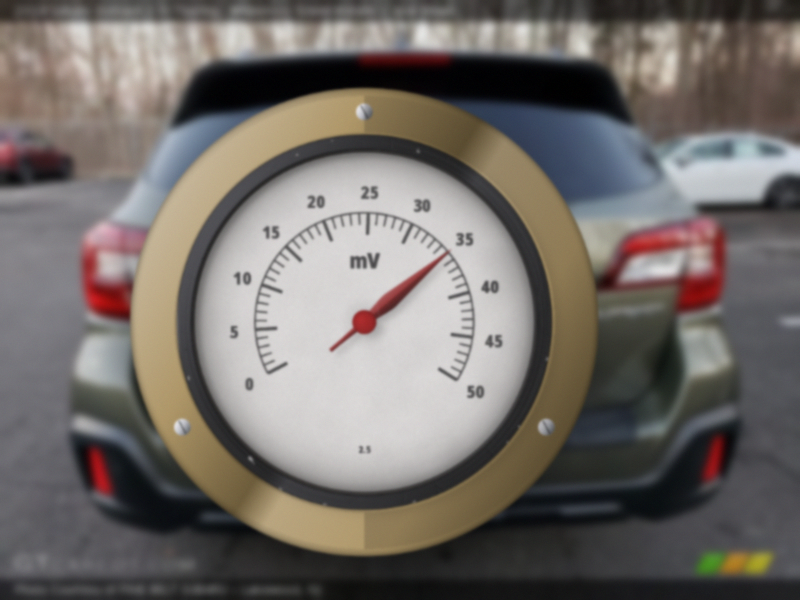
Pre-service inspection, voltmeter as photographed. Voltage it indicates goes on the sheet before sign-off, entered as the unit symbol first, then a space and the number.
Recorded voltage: mV 35
